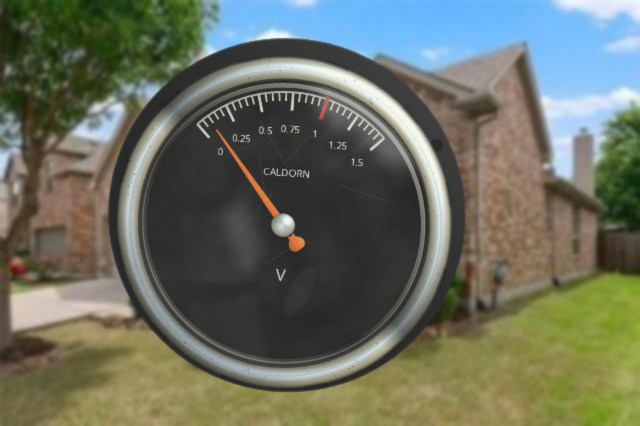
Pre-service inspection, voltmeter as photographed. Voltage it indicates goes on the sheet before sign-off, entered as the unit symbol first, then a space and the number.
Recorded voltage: V 0.1
